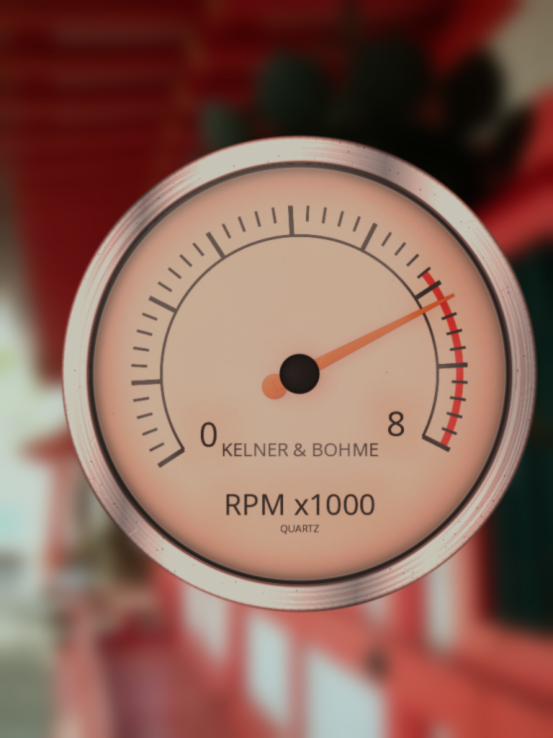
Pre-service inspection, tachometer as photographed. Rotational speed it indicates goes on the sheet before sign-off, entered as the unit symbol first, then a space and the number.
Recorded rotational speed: rpm 6200
